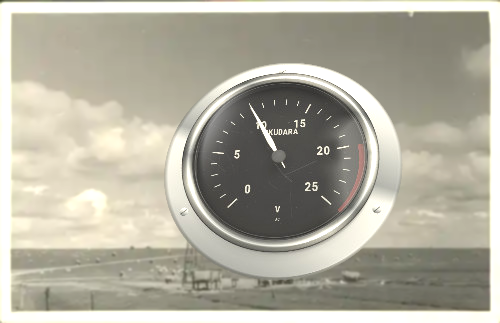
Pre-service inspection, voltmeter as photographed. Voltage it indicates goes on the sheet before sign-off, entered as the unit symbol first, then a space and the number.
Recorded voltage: V 10
